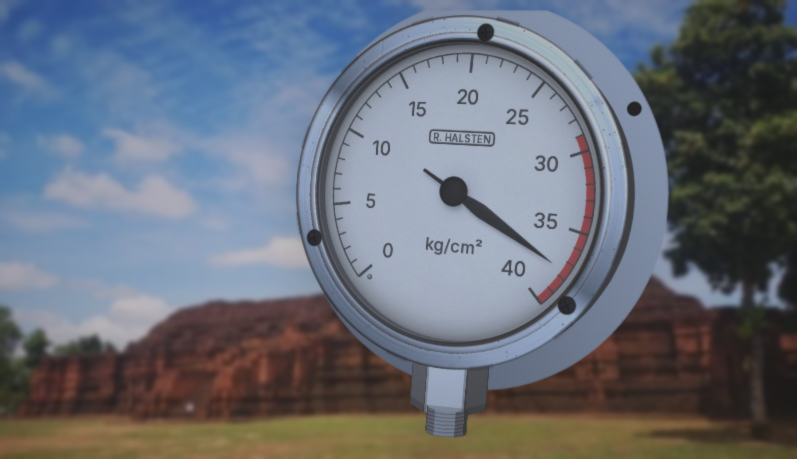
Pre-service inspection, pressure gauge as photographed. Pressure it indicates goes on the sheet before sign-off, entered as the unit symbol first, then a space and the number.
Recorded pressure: kg/cm² 37.5
